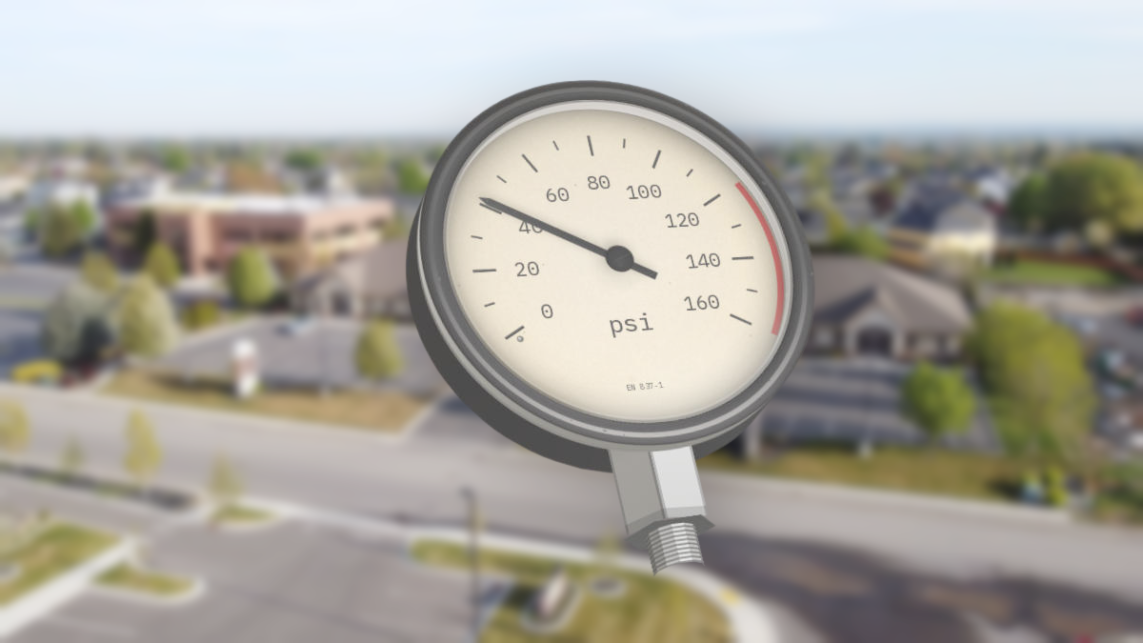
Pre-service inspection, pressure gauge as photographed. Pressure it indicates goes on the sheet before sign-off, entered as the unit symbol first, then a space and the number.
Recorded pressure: psi 40
